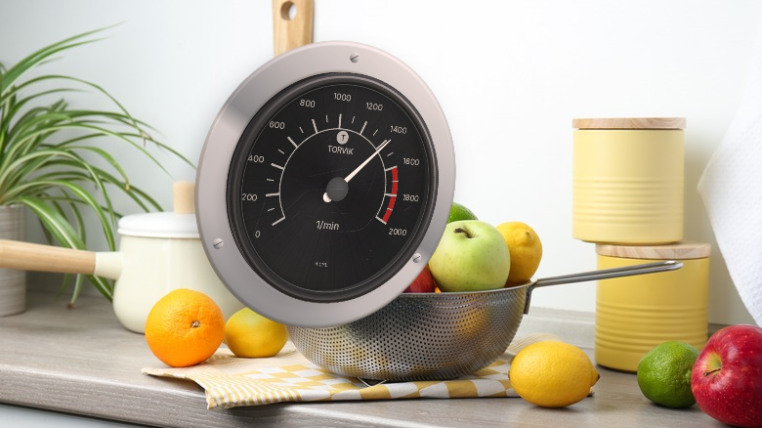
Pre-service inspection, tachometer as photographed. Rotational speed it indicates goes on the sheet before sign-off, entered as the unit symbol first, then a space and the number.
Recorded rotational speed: rpm 1400
